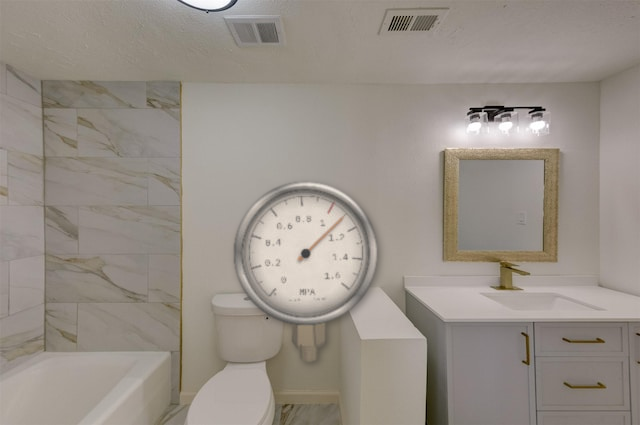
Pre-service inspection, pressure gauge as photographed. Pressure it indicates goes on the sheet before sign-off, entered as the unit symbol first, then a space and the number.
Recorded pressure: MPa 1.1
